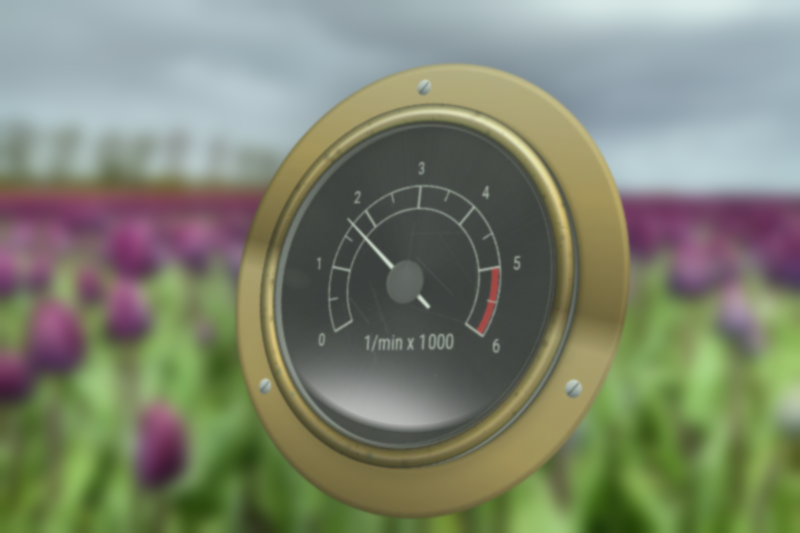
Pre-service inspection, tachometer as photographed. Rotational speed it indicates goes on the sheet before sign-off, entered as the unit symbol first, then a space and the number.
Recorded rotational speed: rpm 1750
